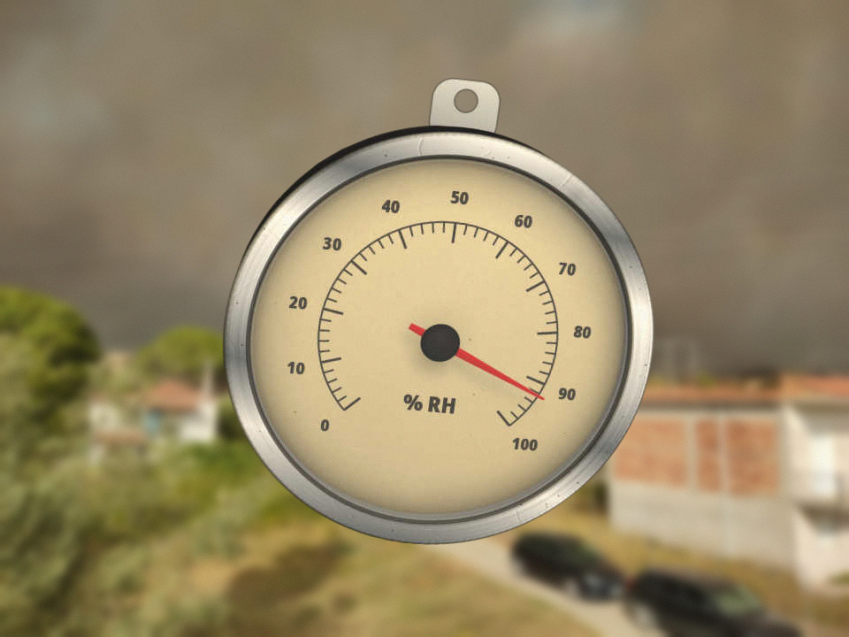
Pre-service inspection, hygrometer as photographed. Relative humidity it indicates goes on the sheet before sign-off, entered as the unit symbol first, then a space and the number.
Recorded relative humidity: % 92
